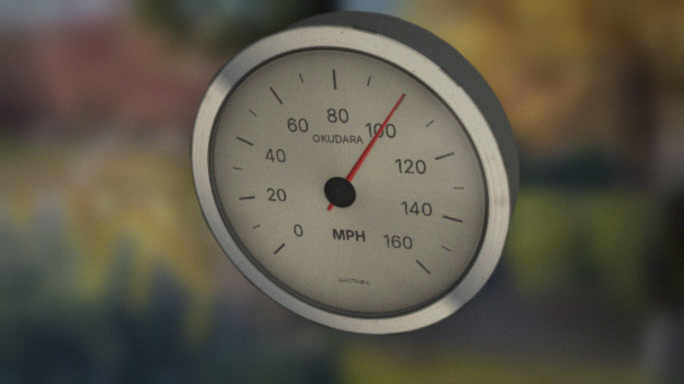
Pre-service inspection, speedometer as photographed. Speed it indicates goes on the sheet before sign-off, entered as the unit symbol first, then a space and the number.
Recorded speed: mph 100
